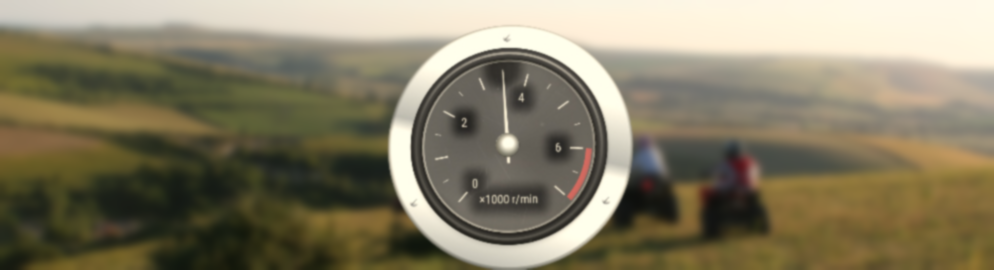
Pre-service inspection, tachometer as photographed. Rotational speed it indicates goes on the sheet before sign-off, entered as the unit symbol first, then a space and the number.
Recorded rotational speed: rpm 3500
